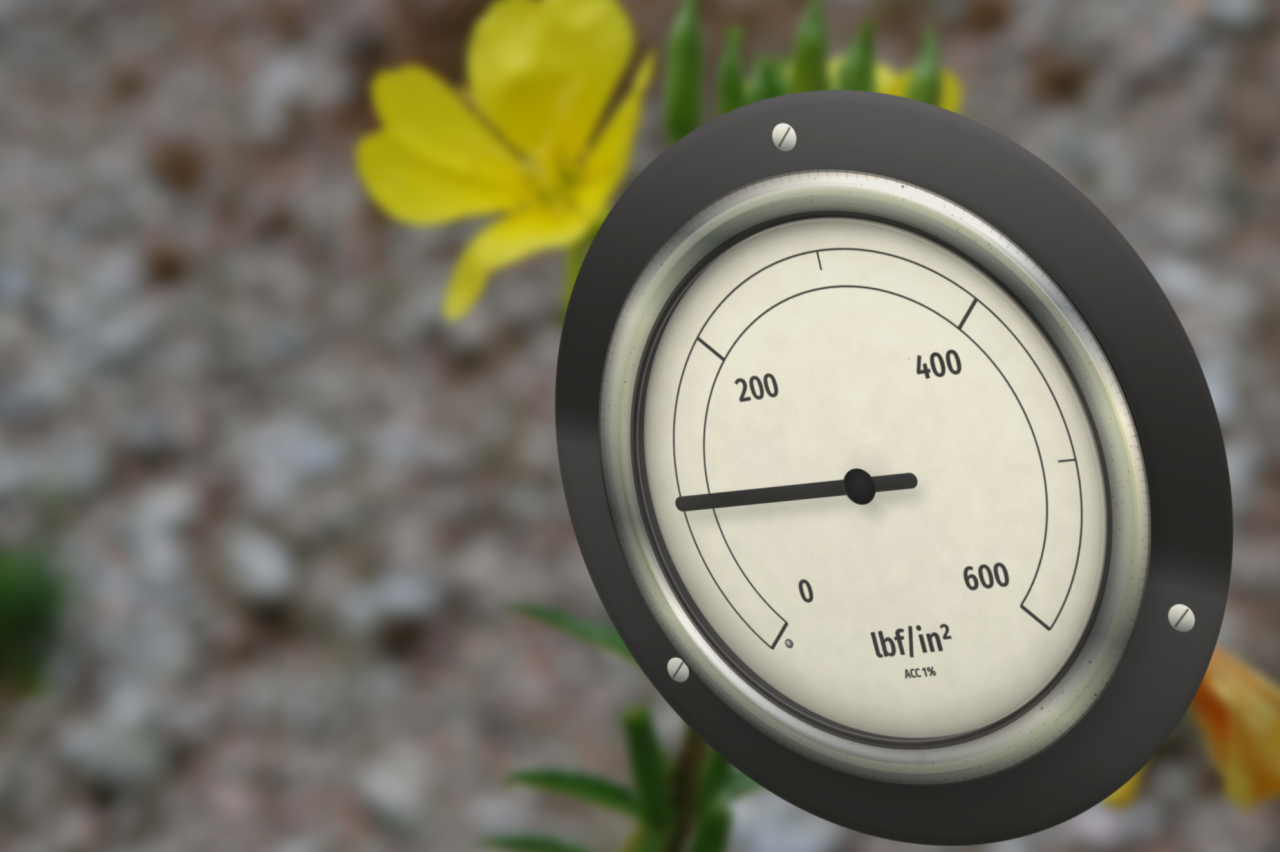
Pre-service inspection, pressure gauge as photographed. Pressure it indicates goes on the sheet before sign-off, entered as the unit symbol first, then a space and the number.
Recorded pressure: psi 100
